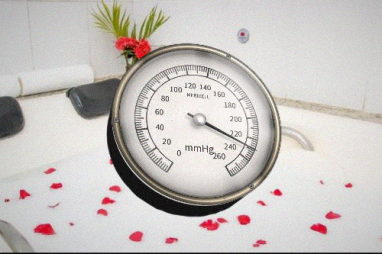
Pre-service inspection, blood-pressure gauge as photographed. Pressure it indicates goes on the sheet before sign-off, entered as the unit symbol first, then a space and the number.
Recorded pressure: mmHg 230
